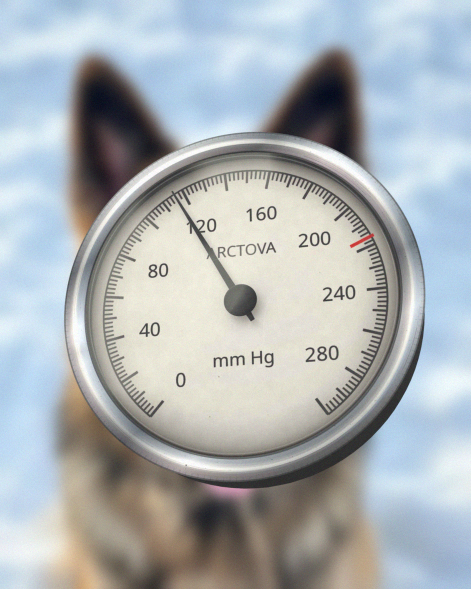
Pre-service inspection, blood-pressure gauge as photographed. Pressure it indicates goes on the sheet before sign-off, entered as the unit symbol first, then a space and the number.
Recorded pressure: mmHg 116
